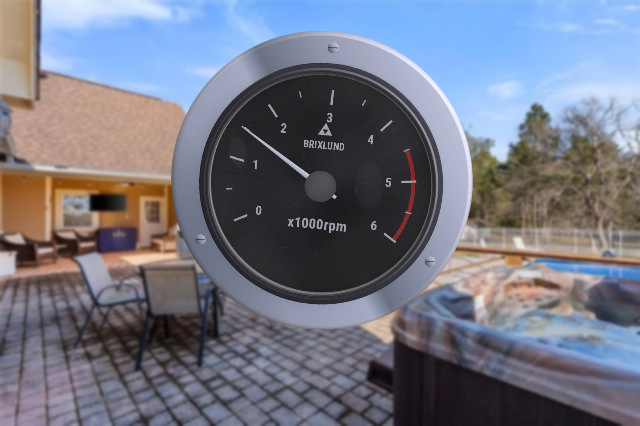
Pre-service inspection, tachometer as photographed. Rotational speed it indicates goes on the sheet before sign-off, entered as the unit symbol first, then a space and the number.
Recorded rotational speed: rpm 1500
